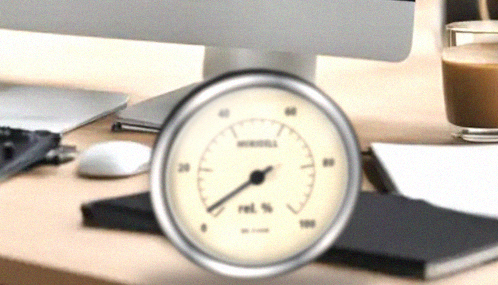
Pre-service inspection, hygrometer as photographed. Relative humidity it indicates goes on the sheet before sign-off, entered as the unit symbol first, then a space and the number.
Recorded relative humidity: % 4
